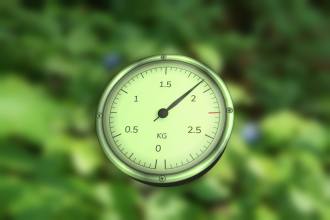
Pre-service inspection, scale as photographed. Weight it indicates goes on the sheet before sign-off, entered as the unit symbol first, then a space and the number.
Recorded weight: kg 1.9
